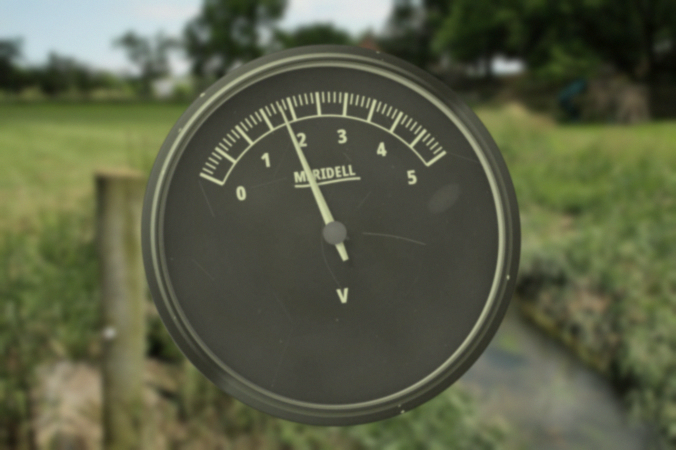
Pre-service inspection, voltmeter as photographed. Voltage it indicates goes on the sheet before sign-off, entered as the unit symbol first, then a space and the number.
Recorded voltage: V 1.8
